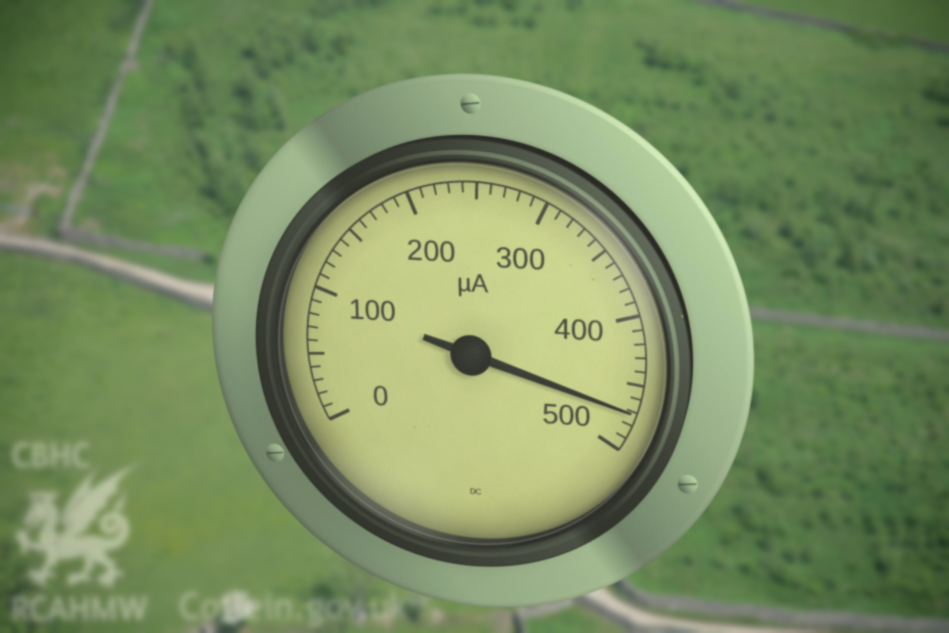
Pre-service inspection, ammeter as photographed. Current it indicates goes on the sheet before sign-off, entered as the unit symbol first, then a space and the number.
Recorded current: µA 470
